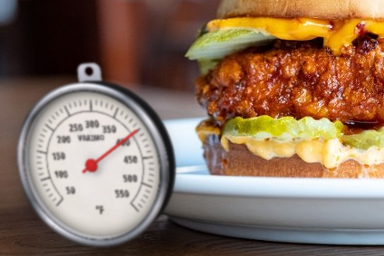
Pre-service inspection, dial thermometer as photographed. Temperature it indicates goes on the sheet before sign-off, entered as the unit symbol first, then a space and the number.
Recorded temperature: °F 400
